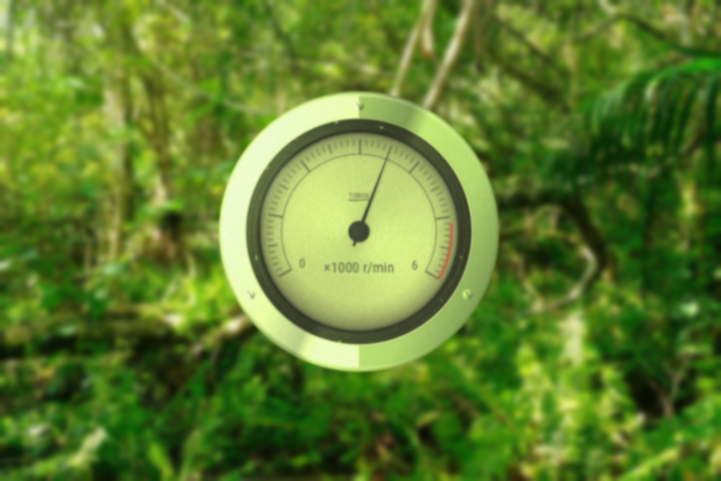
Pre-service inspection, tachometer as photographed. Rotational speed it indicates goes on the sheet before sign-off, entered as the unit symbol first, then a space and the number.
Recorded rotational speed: rpm 3500
